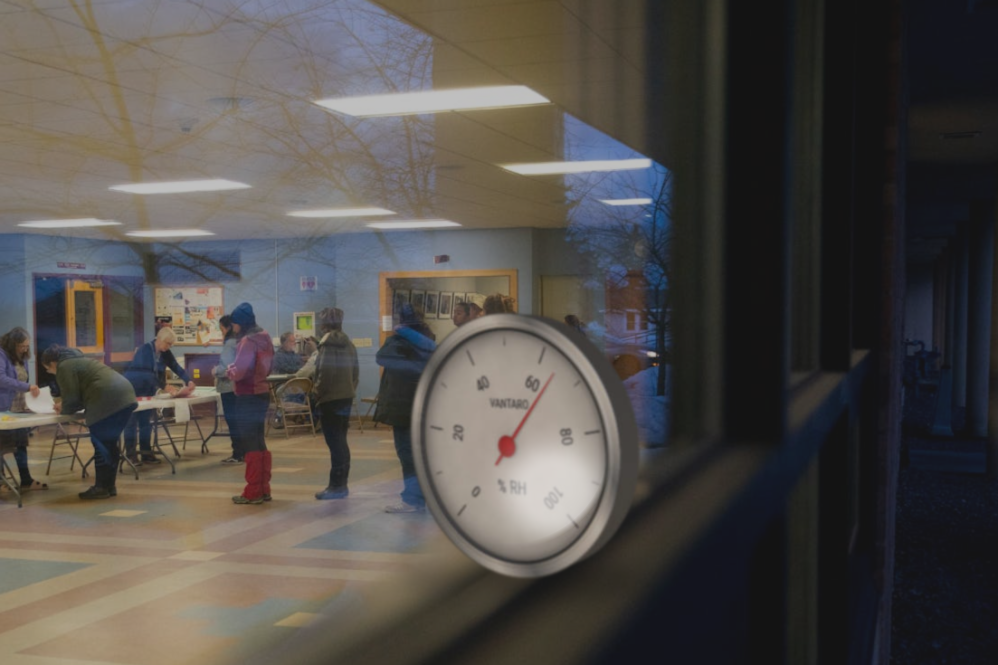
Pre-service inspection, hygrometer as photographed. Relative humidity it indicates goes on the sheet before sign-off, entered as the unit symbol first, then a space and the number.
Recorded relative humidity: % 65
